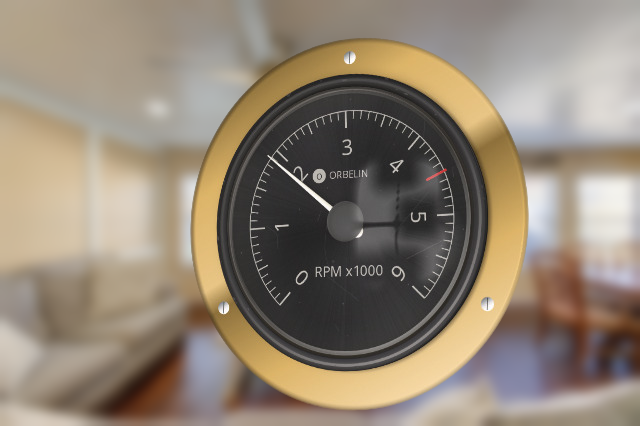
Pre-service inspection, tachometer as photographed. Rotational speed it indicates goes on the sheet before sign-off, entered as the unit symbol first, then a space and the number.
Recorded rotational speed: rpm 1900
